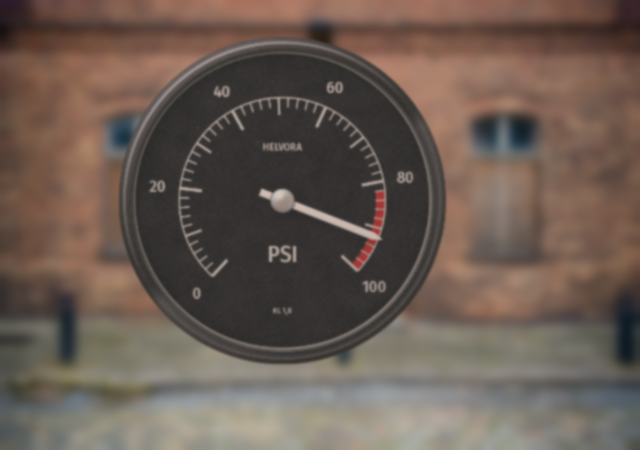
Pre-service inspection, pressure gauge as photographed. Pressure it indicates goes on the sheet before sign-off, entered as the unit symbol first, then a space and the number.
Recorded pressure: psi 92
